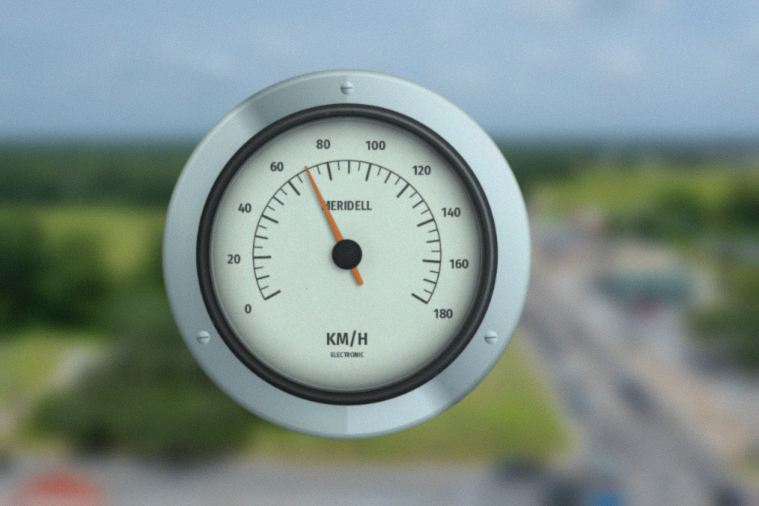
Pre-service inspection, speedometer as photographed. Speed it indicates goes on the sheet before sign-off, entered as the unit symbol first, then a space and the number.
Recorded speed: km/h 70
